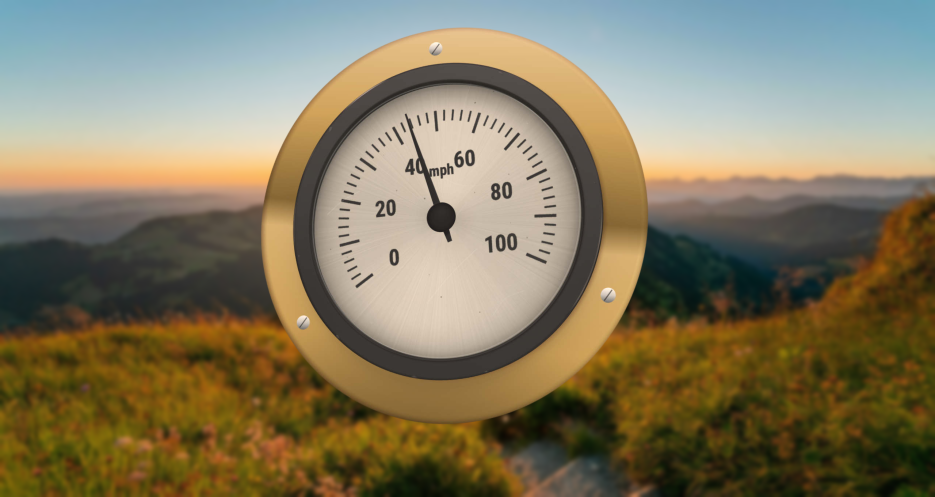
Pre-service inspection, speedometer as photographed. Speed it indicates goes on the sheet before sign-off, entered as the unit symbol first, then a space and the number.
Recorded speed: mph 44
